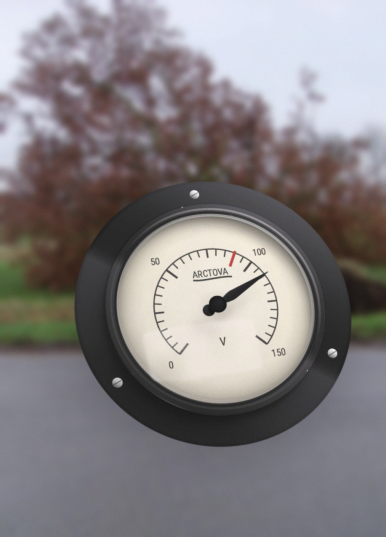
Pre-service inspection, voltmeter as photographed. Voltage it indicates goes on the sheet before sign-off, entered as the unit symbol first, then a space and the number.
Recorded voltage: V 110
